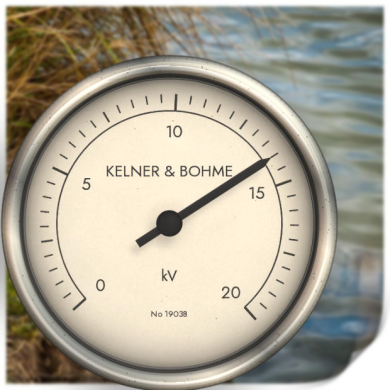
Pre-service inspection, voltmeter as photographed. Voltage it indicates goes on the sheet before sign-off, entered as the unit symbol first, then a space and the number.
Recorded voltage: kV 14
